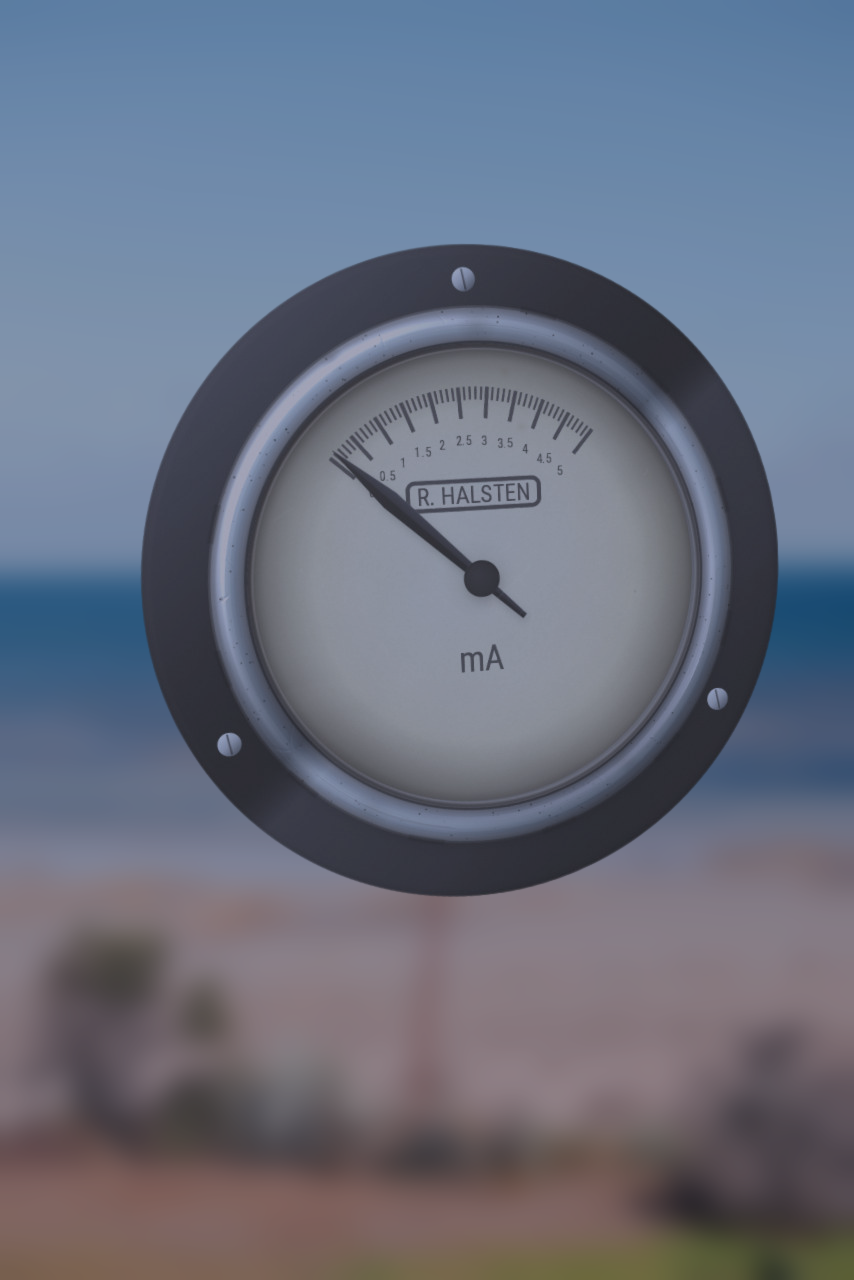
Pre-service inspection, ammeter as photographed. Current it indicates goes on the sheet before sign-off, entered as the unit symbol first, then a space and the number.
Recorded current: mA 0.1
